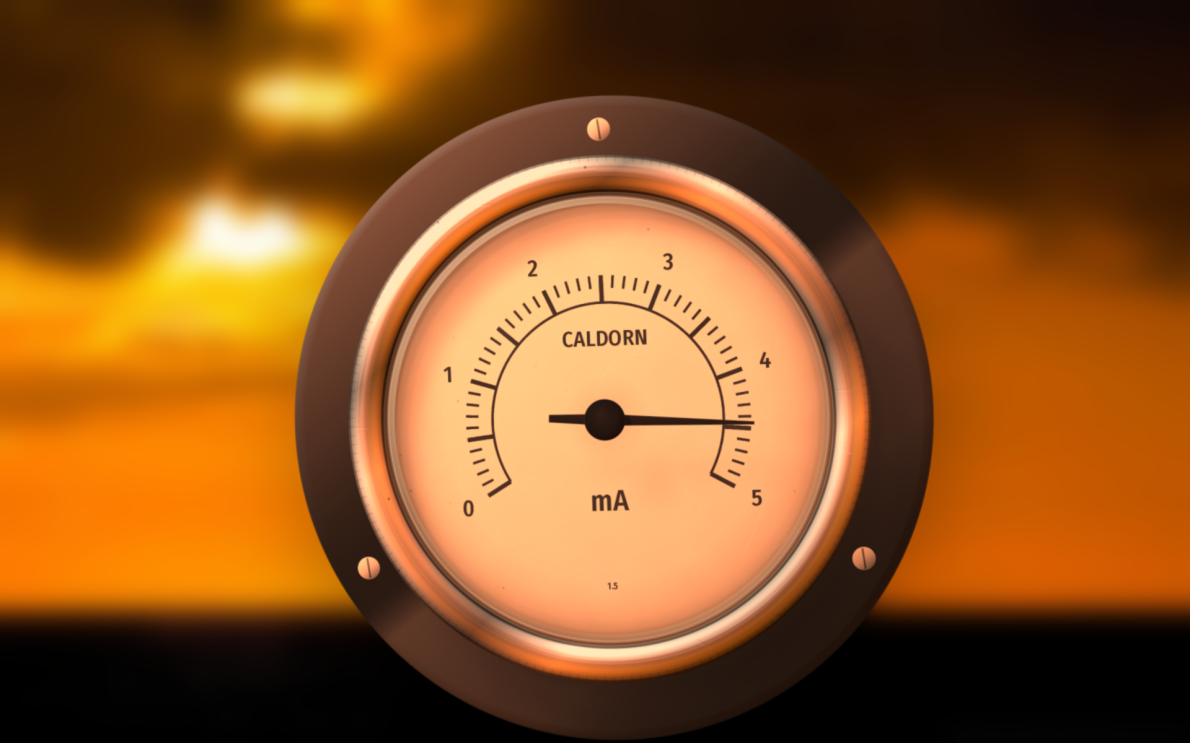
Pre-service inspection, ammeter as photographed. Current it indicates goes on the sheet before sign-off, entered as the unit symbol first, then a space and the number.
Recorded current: mA 4.45
